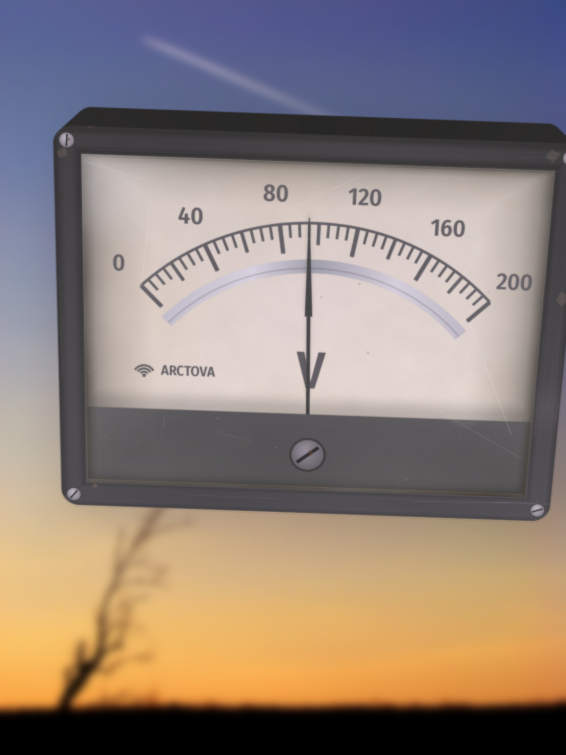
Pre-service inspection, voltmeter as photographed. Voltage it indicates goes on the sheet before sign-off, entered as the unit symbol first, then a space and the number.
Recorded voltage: V 95
